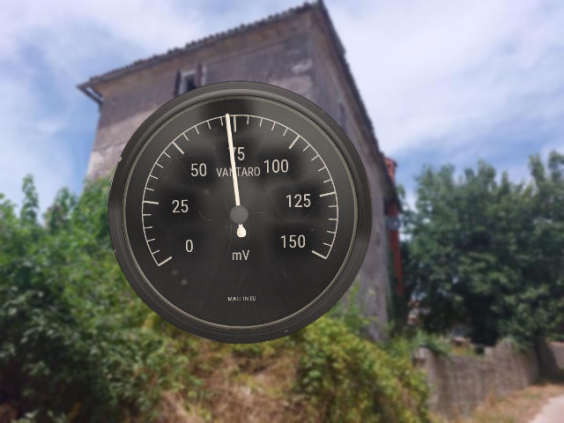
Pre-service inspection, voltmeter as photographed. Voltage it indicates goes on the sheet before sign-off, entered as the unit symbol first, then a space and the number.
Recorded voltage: mV 72.5
